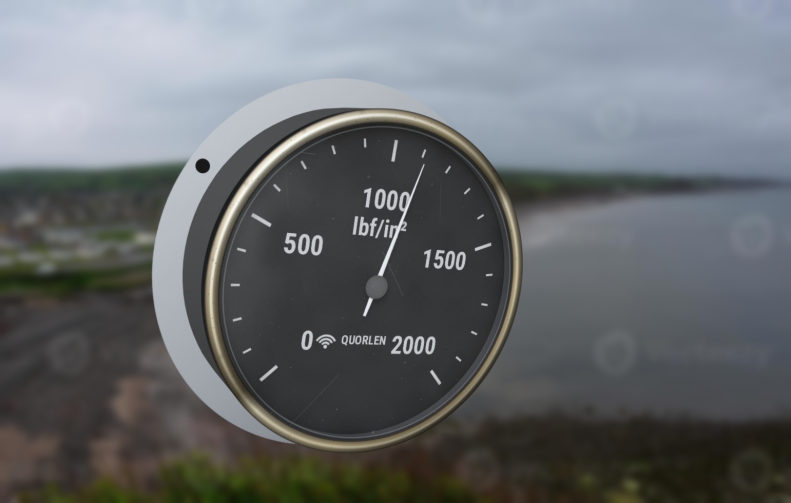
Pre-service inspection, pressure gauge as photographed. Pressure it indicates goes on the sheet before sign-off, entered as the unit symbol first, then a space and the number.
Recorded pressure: psi 1100
